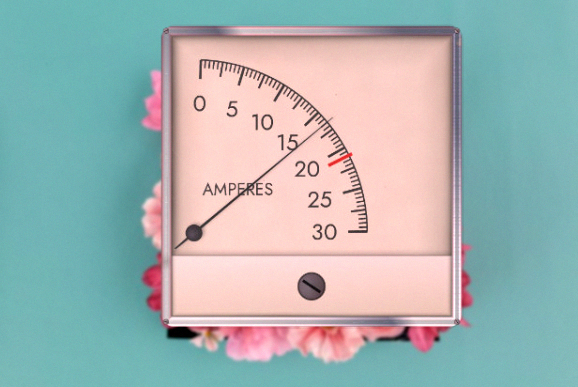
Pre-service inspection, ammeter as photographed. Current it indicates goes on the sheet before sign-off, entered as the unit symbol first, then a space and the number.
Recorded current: A 16.5
